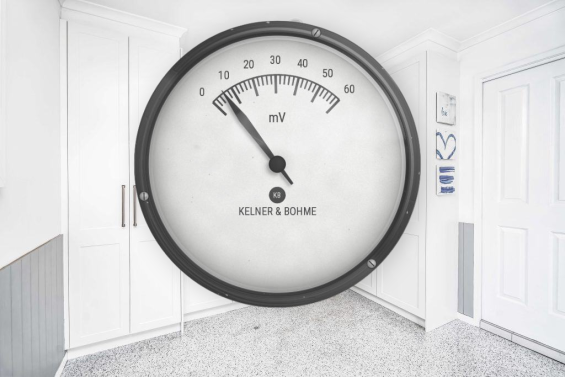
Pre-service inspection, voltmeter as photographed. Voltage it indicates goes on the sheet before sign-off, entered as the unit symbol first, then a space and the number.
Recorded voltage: mV 6
